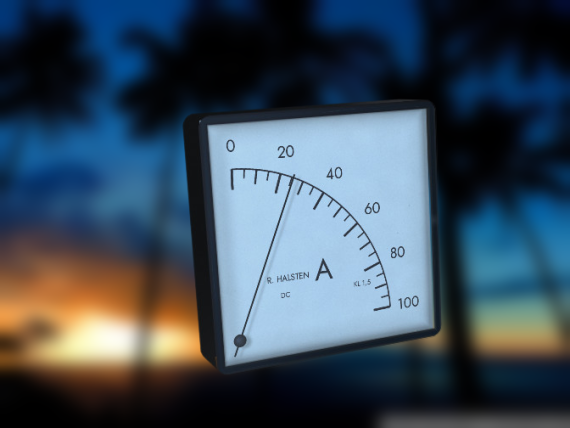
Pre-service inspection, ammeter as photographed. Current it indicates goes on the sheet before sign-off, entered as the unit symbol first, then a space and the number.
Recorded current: A 25
